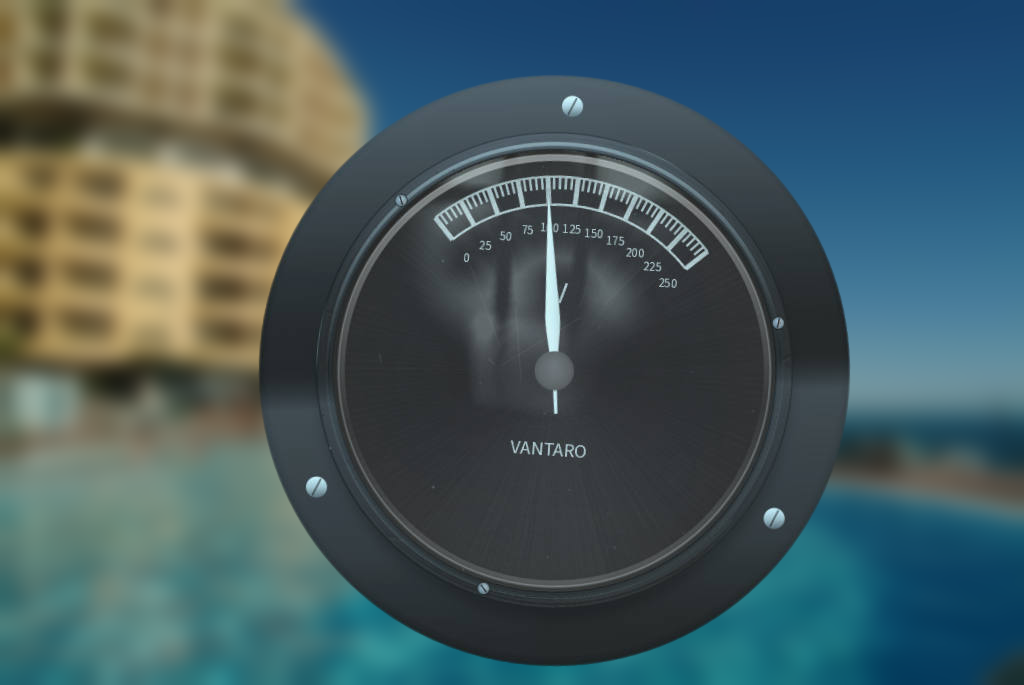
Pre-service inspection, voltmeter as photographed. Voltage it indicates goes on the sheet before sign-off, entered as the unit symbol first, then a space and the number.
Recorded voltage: V 100
